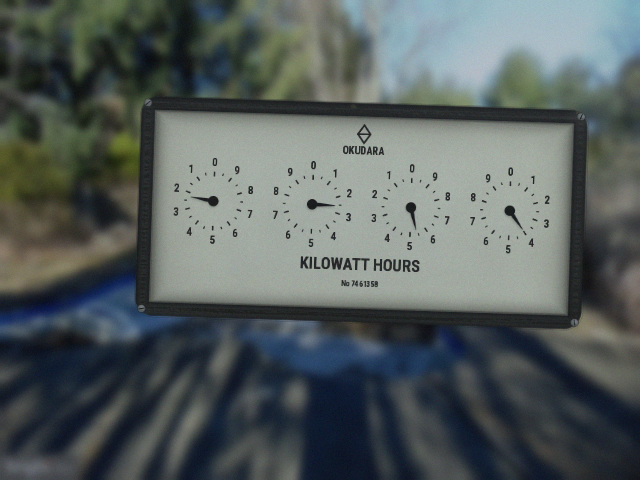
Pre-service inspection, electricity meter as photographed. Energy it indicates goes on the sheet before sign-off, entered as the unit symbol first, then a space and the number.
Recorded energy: kWh 2254
